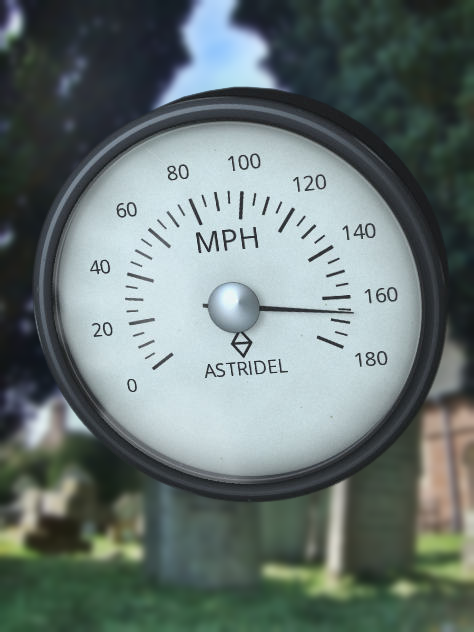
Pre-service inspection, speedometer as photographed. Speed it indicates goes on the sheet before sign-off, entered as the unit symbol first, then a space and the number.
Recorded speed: mph 165
